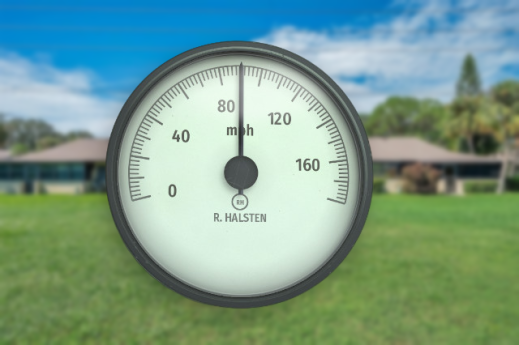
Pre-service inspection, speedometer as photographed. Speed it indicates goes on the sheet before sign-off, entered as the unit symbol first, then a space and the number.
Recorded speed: mph 90
